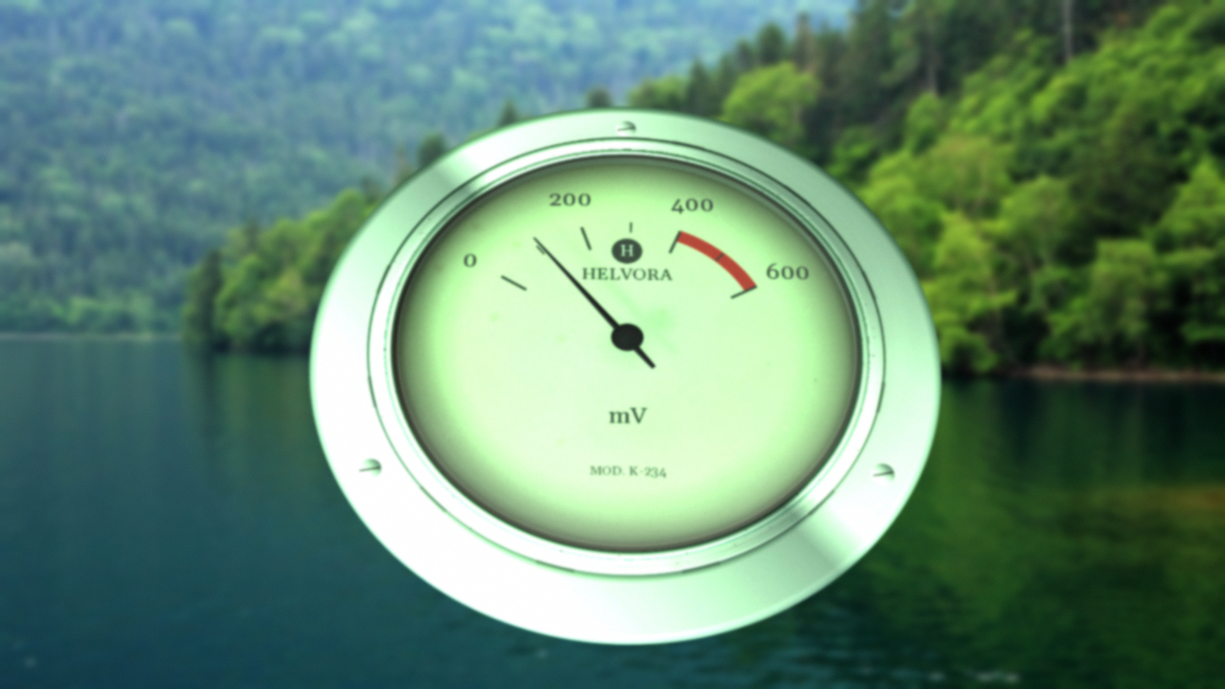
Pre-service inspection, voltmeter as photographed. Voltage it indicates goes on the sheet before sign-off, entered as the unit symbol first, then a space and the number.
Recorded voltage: mV 100
